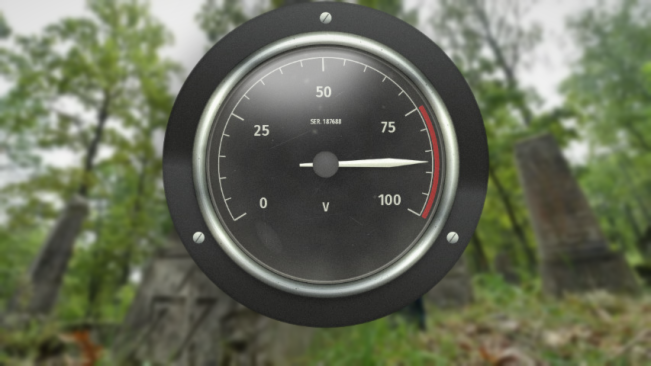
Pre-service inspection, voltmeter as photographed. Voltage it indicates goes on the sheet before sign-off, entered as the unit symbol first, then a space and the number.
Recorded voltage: V 87.5
